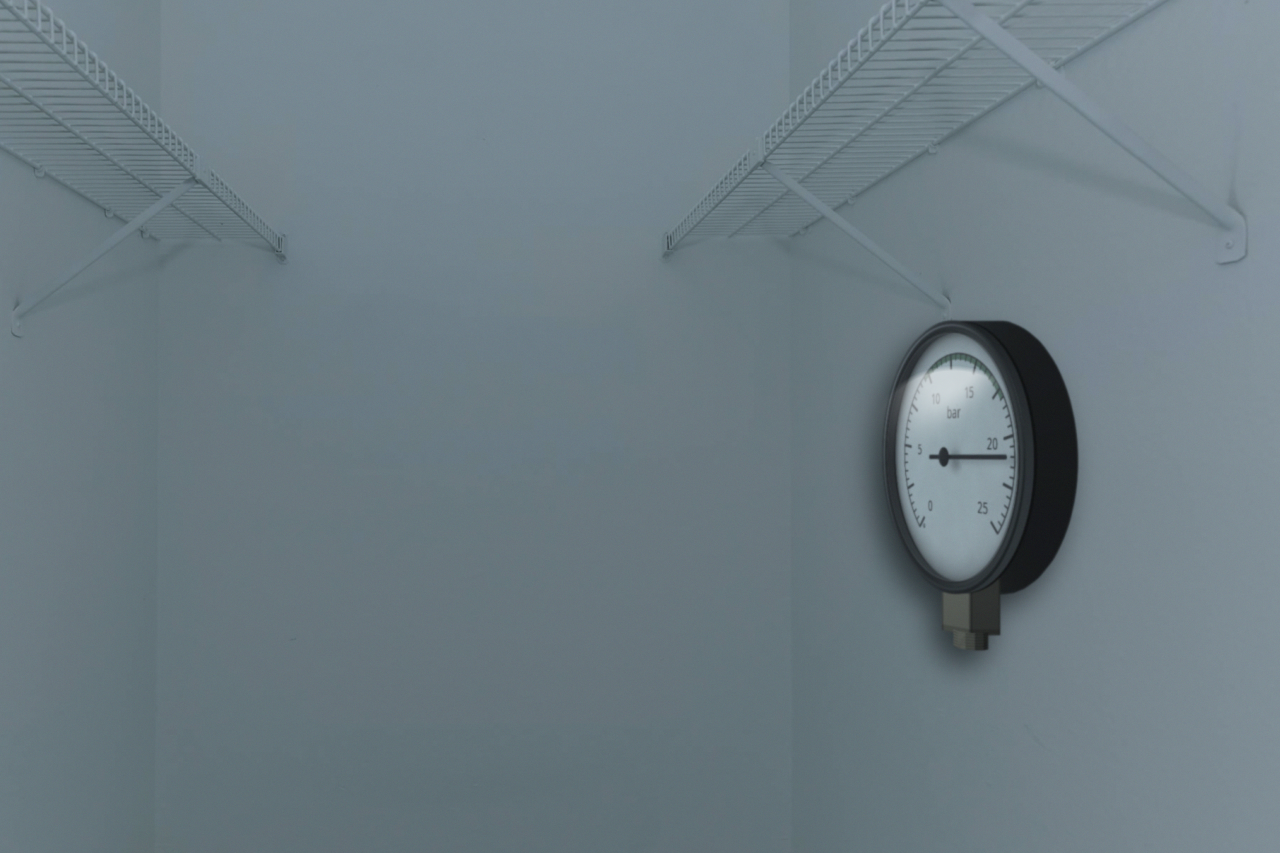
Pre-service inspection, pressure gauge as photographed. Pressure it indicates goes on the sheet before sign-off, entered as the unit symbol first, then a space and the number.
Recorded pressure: bar 21
